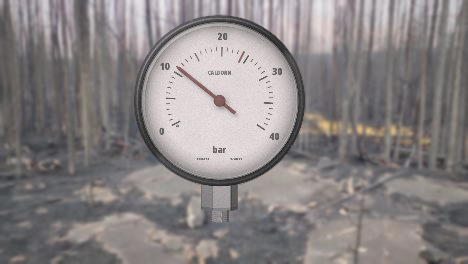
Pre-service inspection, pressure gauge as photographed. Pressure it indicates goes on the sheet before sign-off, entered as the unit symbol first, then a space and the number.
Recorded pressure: bar 11
